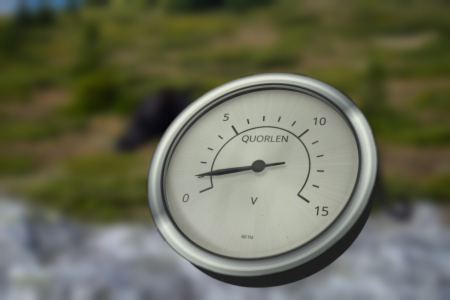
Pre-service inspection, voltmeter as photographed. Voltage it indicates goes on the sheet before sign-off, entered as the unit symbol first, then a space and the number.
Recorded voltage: V 1
